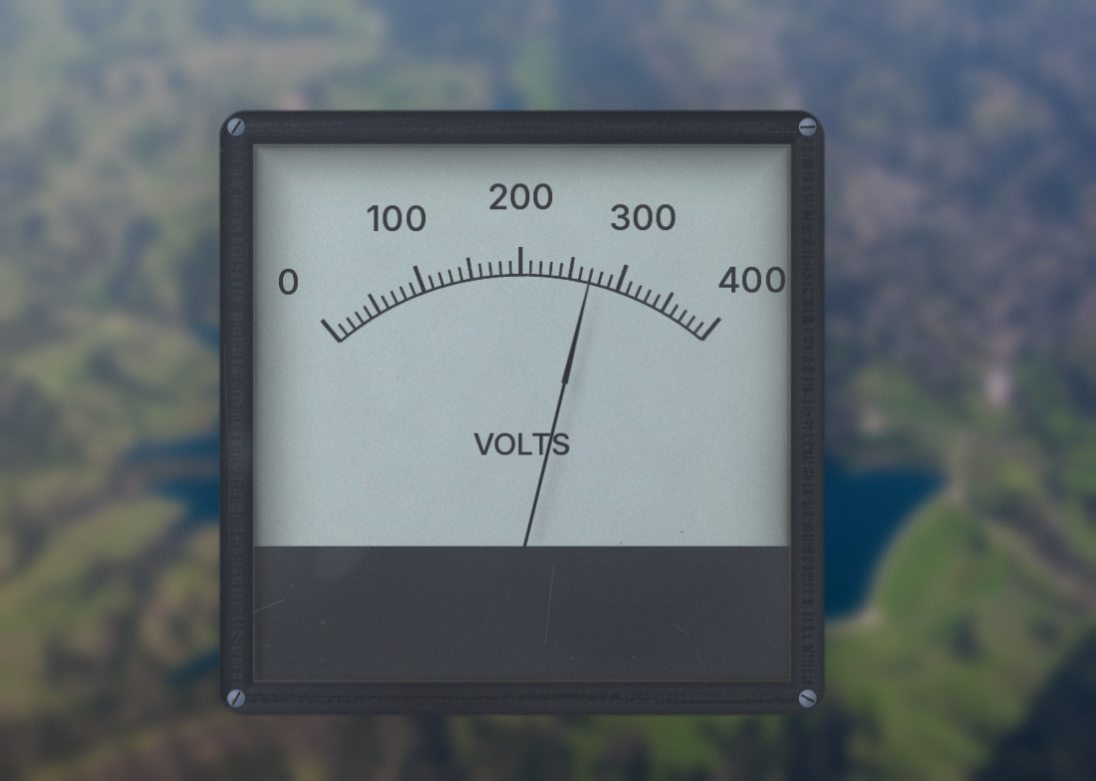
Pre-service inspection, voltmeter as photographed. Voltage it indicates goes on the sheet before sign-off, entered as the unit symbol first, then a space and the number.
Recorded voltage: V 270
